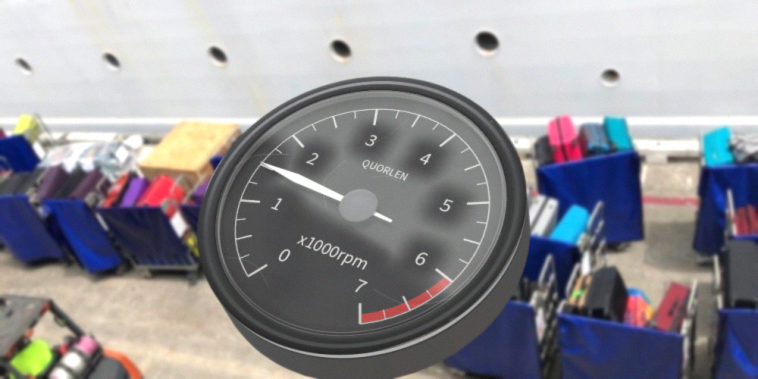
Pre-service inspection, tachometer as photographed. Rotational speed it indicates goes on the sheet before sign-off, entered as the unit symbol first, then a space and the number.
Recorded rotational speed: rpm 1500
